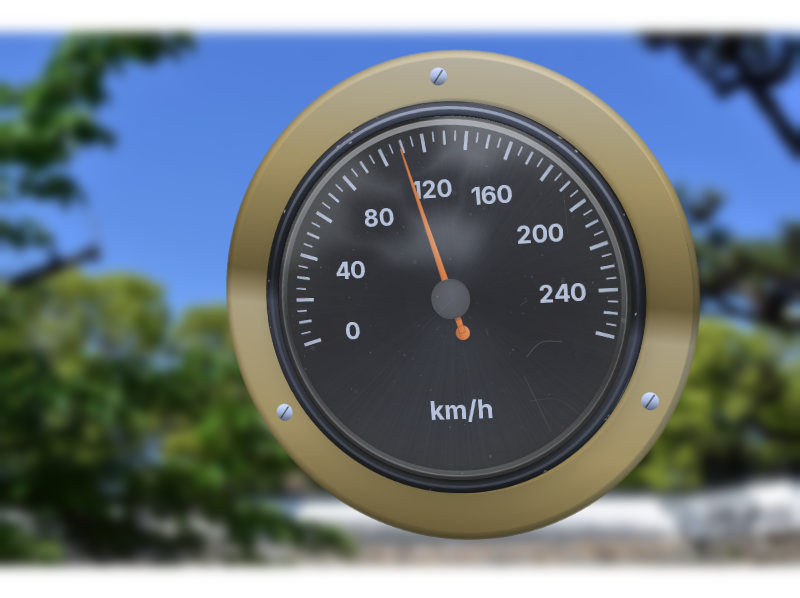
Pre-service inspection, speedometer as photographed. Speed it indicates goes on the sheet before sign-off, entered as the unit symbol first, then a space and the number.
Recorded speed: km/h 110
